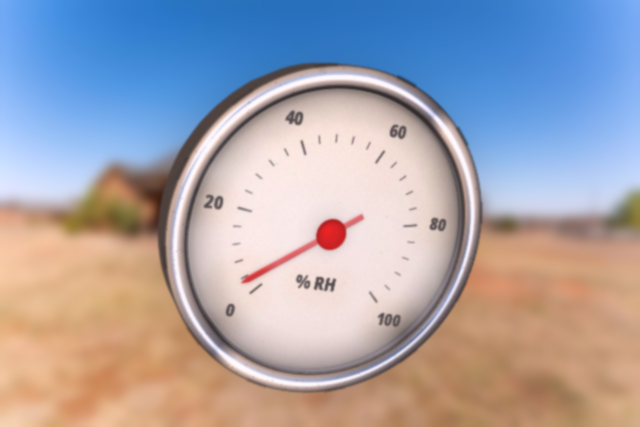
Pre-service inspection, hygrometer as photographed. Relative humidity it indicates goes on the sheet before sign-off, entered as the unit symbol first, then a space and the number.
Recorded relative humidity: % 4
